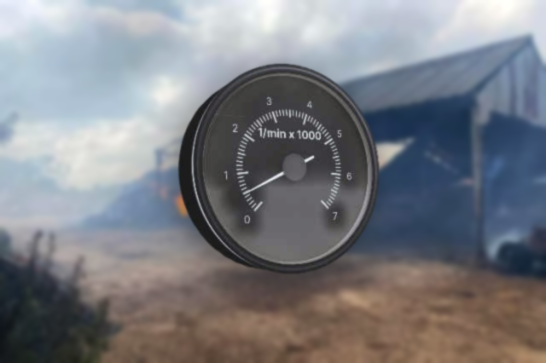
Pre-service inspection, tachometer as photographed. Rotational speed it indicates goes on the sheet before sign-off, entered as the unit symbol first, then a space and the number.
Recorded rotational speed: rpm 500
